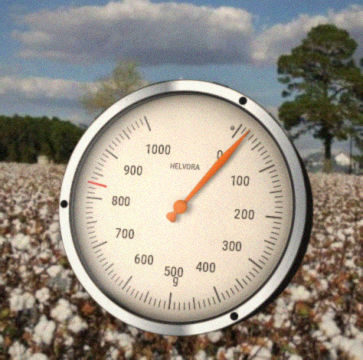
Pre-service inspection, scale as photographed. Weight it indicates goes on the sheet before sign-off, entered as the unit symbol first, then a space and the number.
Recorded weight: g 20
